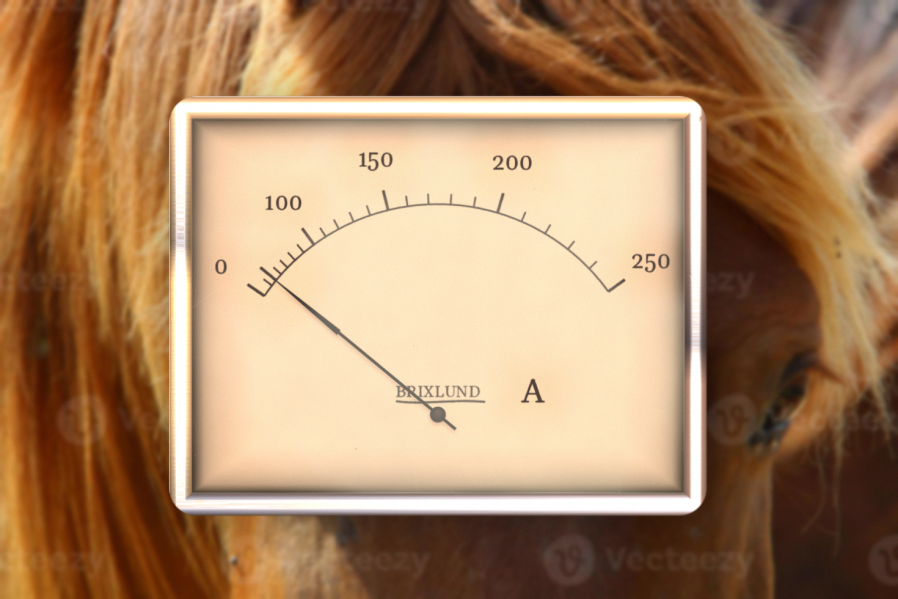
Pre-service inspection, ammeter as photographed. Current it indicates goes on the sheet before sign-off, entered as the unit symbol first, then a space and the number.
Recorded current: A 50
